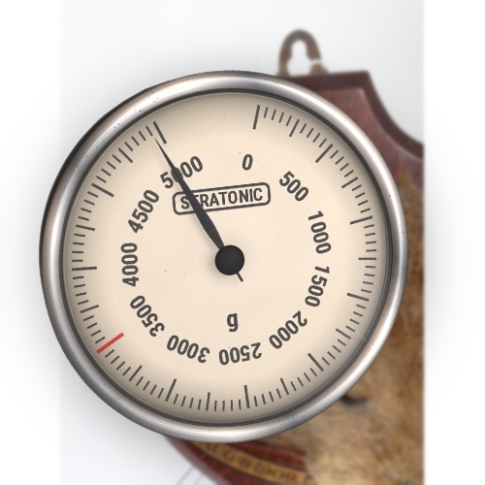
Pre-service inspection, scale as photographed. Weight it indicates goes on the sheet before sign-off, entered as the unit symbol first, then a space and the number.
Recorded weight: g 4950
